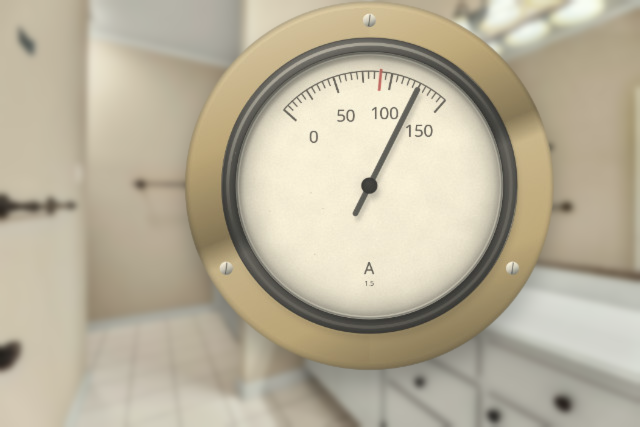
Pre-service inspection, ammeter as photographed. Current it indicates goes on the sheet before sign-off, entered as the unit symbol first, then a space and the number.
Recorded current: A 125
